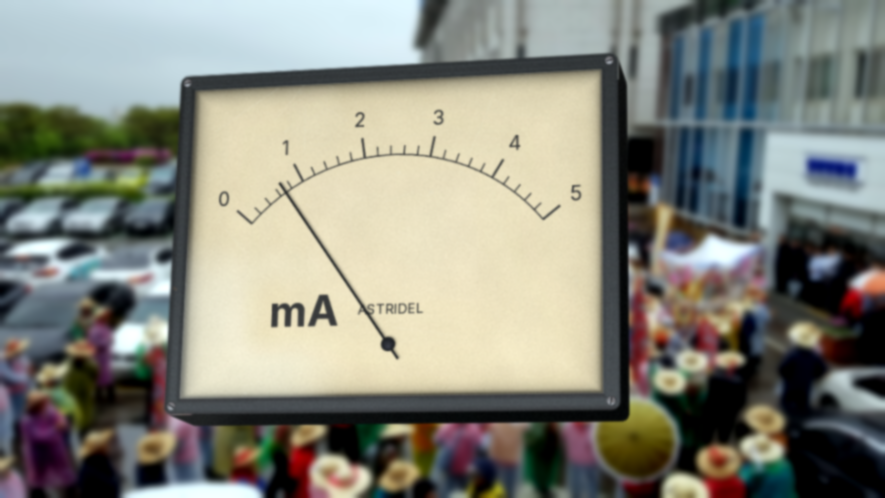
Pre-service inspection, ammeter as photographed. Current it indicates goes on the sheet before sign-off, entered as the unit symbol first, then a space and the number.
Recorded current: mA 0.7
